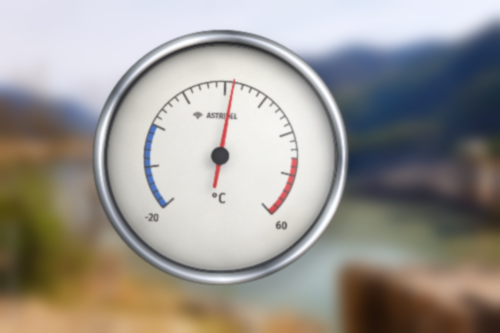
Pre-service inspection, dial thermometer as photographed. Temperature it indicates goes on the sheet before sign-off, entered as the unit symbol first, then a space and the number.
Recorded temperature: °C 22
